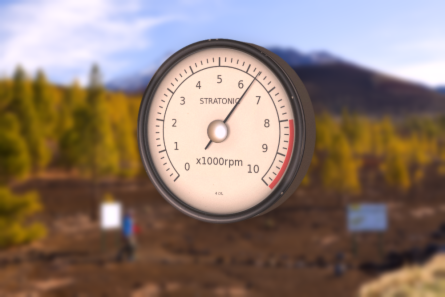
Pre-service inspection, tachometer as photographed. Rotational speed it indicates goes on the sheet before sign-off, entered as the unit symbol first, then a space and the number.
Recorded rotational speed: rpm 6400
